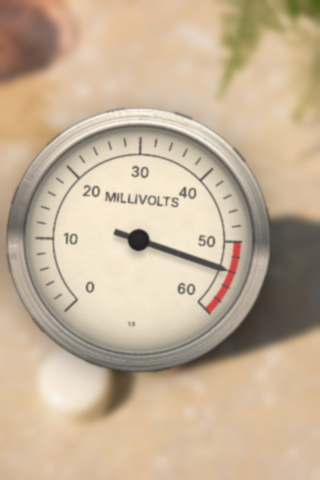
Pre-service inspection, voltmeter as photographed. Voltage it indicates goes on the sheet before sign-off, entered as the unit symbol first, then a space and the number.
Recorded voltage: mV 54
